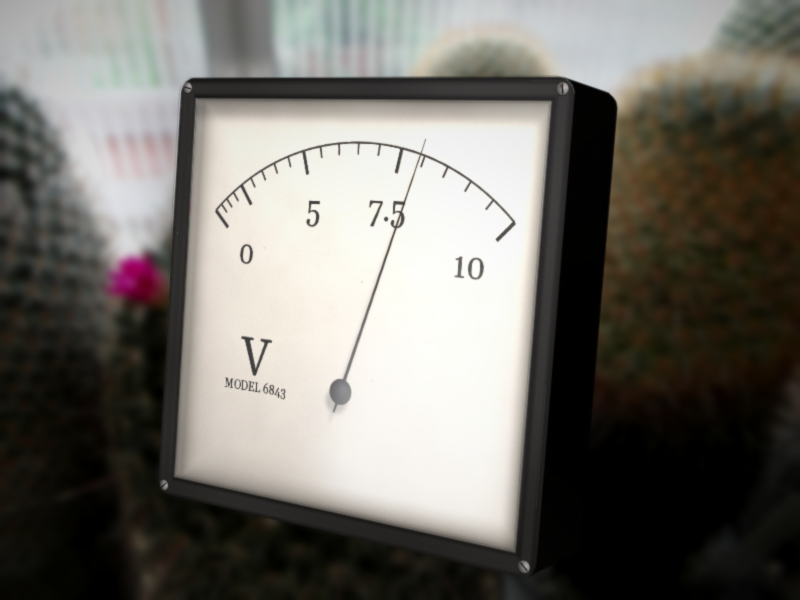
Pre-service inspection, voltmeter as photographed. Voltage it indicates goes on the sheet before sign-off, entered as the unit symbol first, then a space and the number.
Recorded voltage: V 8
